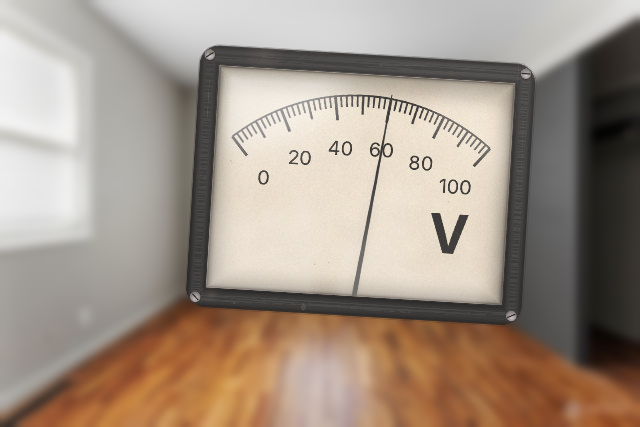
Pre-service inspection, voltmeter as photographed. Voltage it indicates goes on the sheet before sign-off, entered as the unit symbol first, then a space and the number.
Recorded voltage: V 60
